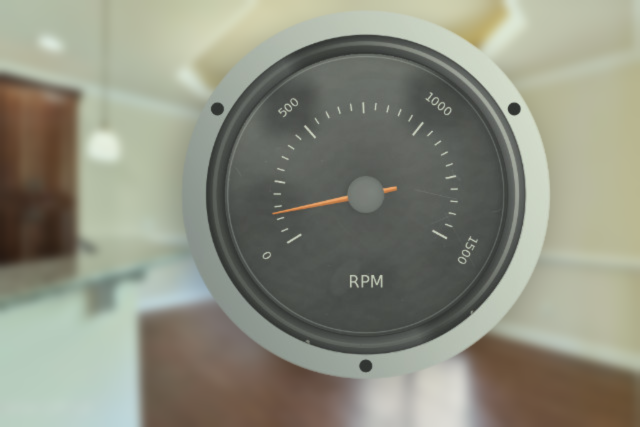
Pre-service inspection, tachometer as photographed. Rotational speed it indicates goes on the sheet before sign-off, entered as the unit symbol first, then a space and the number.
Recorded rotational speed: rpm 125
